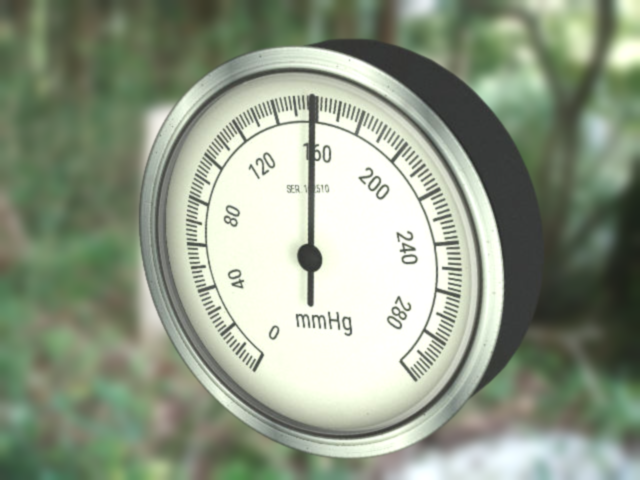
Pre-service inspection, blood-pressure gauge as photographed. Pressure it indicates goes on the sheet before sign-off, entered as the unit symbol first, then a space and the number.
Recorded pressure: mmHg 160
